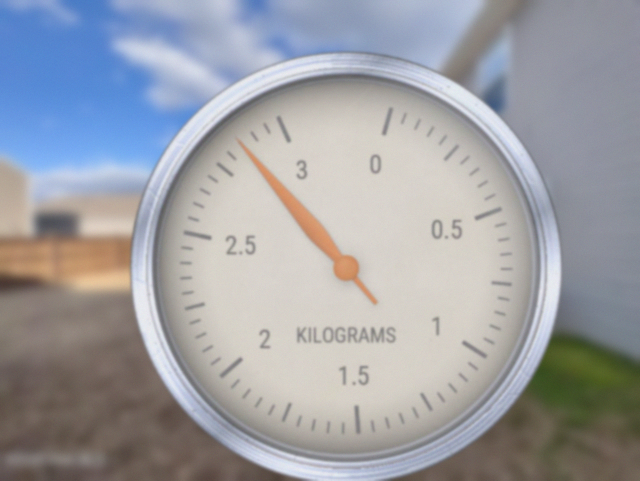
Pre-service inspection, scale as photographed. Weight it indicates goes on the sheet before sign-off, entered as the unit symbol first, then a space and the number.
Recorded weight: kg 2.85
